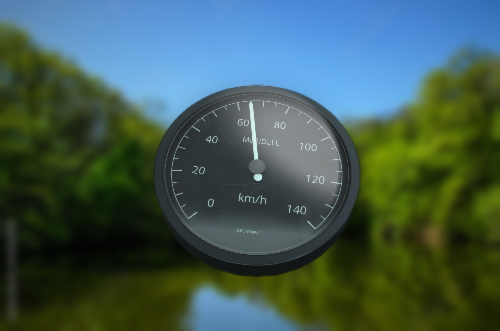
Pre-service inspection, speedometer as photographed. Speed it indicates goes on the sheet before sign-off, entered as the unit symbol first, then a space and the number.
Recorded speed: km/h 65
